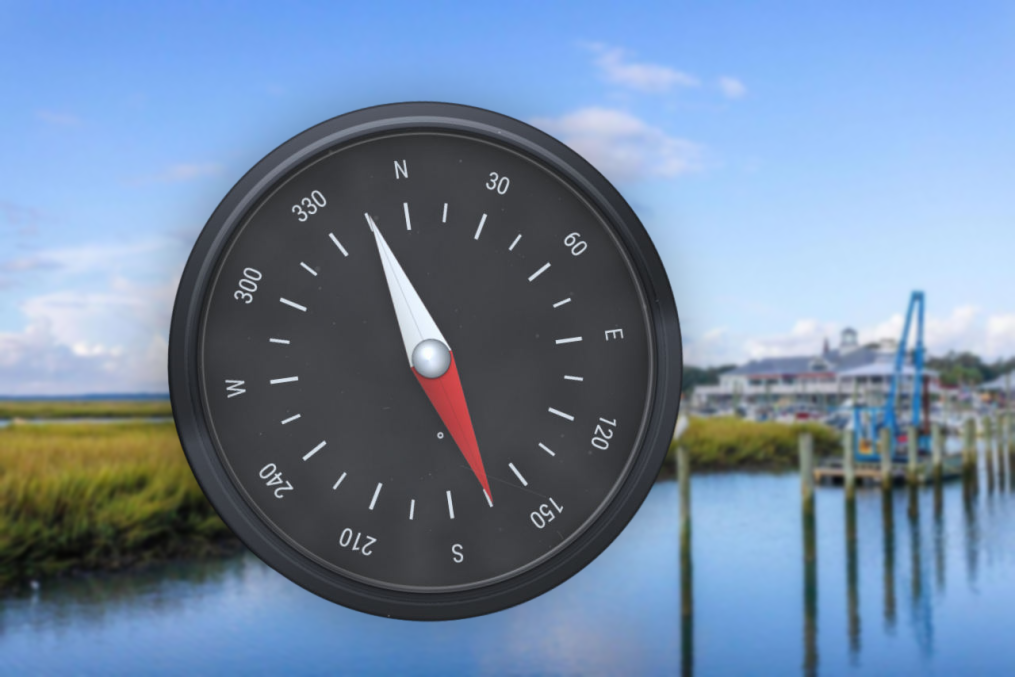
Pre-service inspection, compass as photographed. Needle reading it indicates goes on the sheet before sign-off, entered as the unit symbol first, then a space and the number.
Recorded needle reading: ° 165
